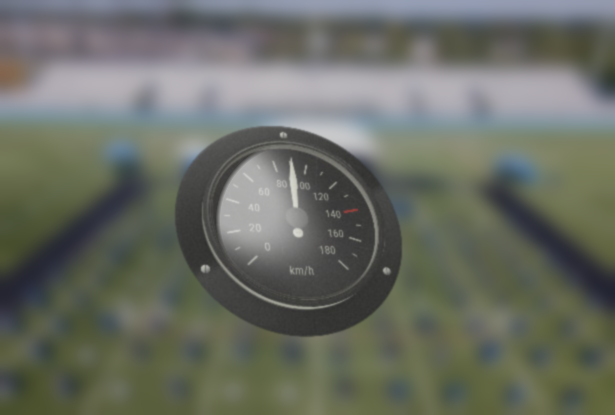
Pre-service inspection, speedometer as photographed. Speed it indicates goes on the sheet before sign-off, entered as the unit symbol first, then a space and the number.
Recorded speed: km/h 90
